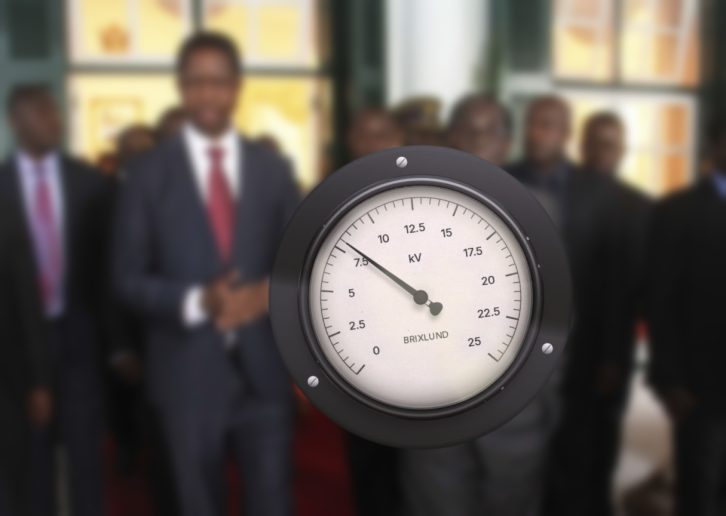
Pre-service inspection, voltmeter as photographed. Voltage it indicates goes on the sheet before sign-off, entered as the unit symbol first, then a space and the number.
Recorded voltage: kV 8
